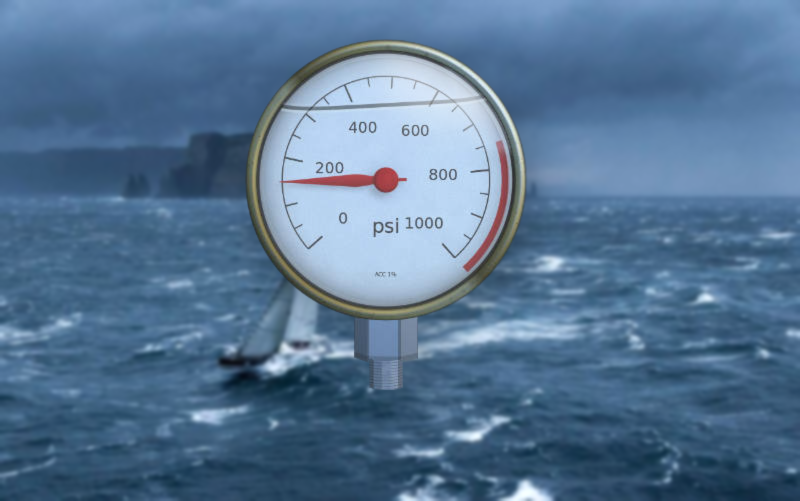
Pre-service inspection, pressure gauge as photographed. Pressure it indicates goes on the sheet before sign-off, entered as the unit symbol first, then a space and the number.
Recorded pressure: psi 150
